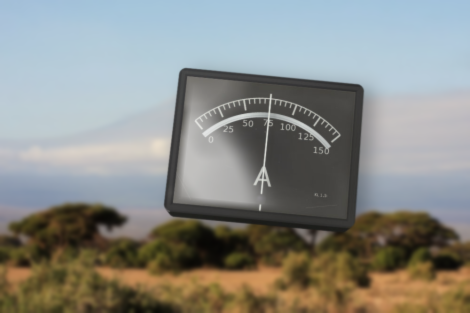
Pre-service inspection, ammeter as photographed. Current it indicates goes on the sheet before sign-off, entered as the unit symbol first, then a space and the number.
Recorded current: A 75
